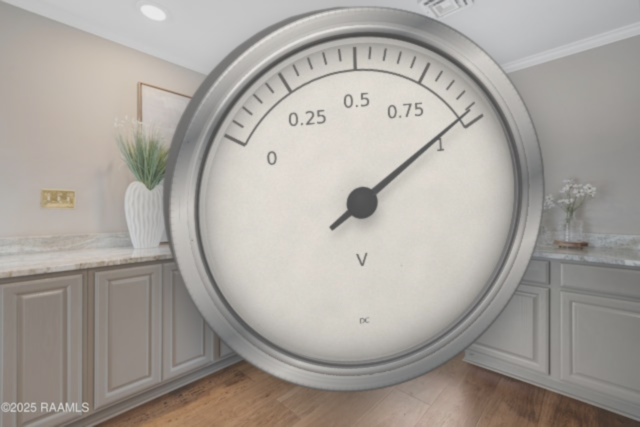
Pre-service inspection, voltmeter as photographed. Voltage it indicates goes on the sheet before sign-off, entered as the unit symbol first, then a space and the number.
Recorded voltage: V 0.95
